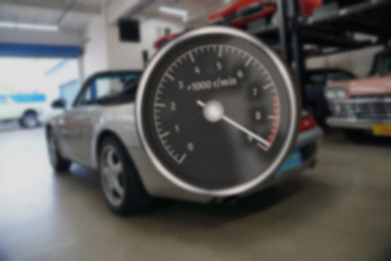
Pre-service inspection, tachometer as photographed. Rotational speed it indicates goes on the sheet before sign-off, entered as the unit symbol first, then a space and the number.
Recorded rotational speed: rpm 8800
